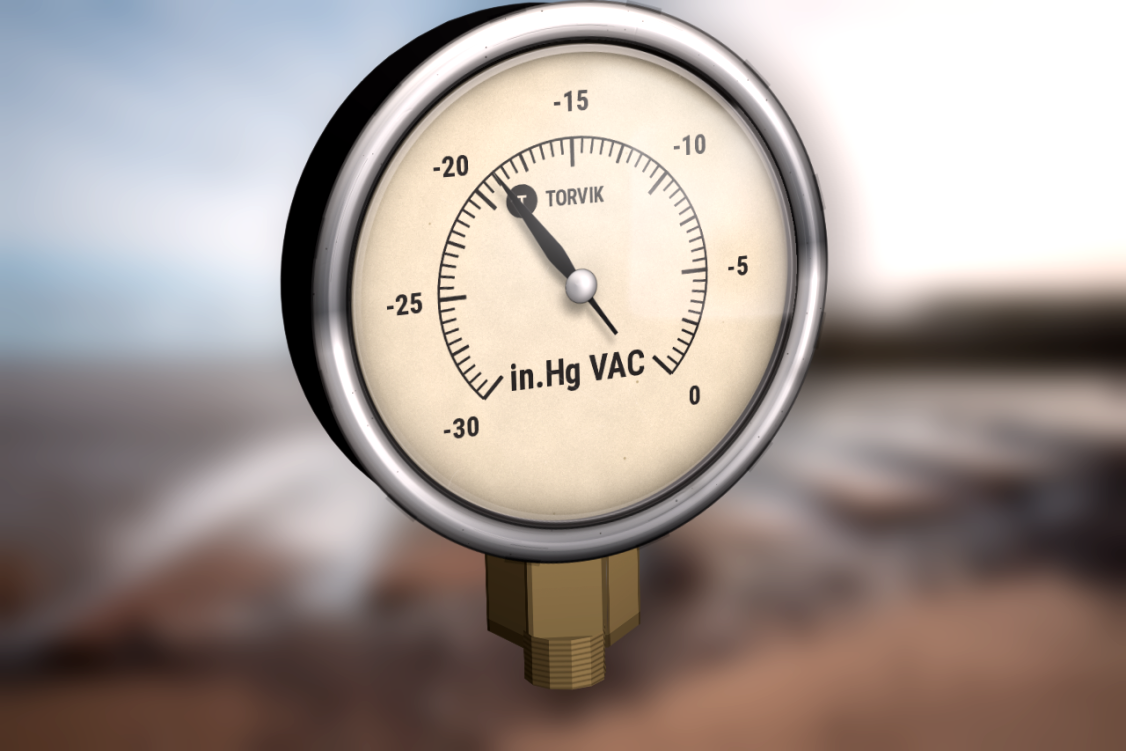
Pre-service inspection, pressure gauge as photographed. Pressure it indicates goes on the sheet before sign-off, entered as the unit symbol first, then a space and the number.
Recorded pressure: inHg -19
